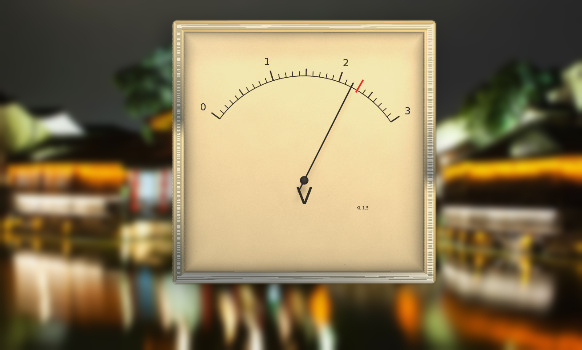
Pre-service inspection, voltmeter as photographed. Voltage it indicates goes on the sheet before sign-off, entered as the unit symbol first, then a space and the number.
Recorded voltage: V 2.2
